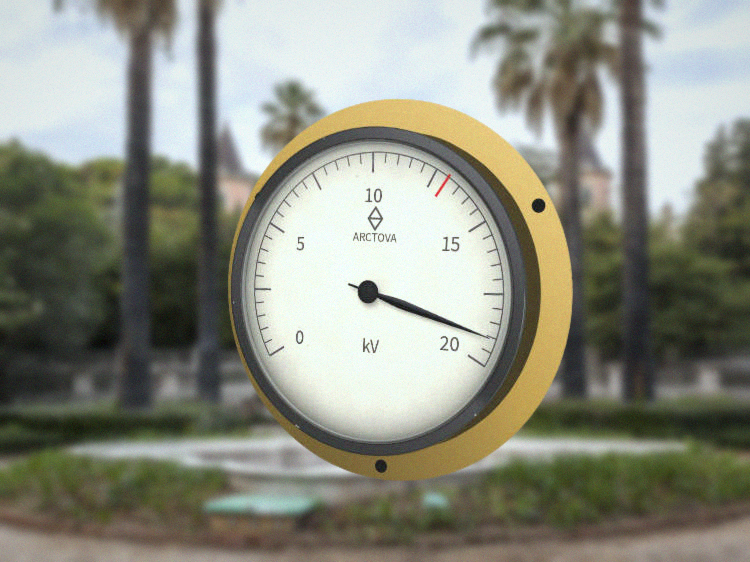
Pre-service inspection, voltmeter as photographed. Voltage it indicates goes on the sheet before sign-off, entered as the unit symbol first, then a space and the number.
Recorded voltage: kV 19
